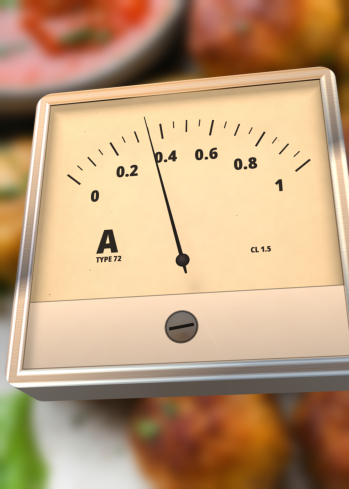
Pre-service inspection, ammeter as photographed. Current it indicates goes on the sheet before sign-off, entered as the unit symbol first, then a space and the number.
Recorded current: A 0.35
